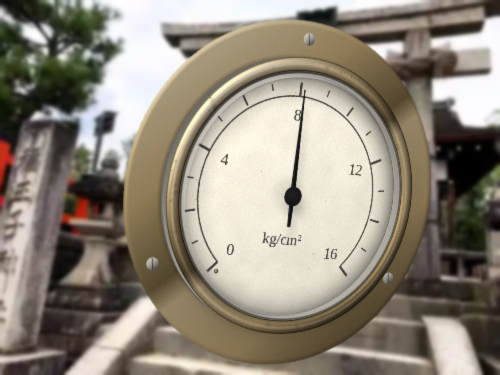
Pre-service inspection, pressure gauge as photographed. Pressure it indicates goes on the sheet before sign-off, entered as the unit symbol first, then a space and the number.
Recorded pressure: kg/cm² 8
